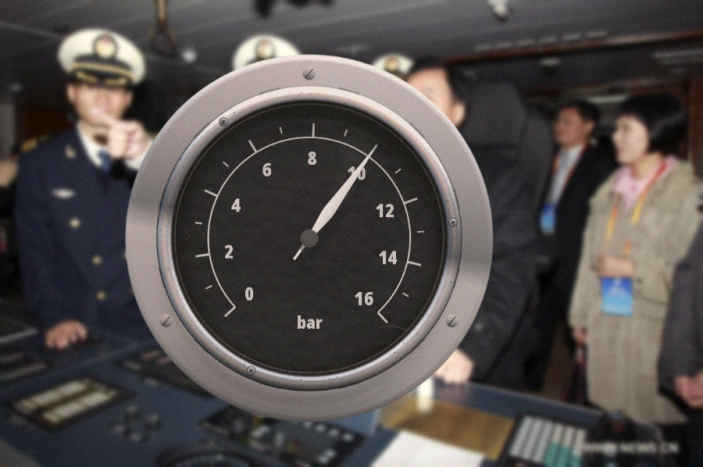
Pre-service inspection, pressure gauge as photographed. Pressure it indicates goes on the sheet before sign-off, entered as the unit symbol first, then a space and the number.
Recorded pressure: bar 10
